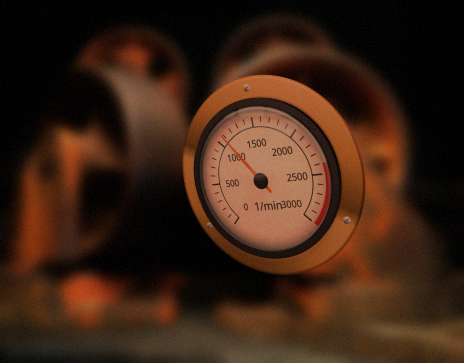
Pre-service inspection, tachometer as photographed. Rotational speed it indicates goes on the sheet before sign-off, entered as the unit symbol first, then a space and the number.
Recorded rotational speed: rpm 1100
